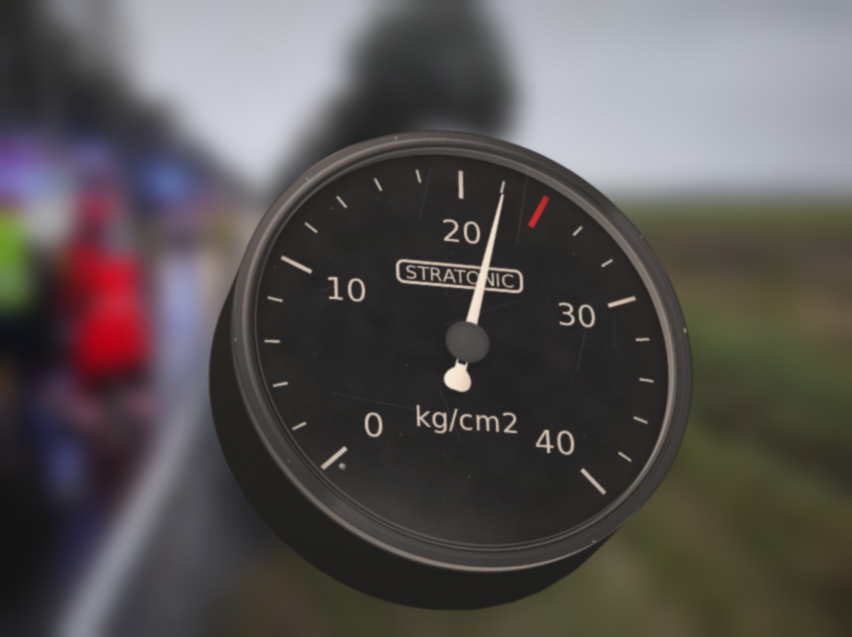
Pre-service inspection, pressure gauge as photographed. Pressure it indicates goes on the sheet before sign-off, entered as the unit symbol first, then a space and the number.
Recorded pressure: kg/cm² 22
